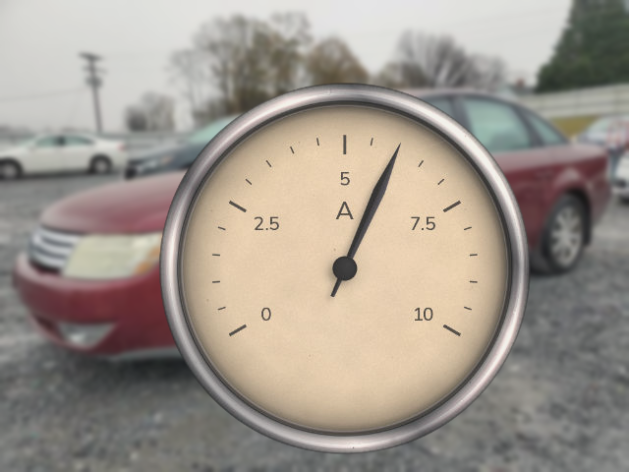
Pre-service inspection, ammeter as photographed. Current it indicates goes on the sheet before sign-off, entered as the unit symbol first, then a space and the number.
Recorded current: A 6
